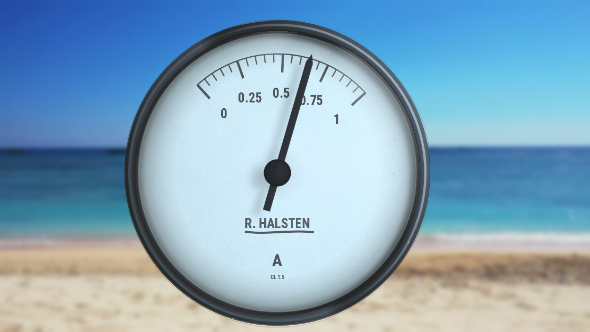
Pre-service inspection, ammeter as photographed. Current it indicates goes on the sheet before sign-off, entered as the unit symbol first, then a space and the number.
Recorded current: A 0.65
